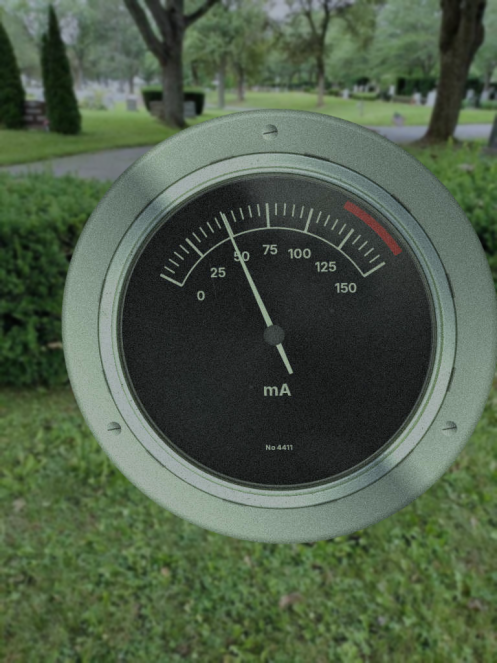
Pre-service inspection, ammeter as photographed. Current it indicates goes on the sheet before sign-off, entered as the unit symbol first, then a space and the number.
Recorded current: mA 50
